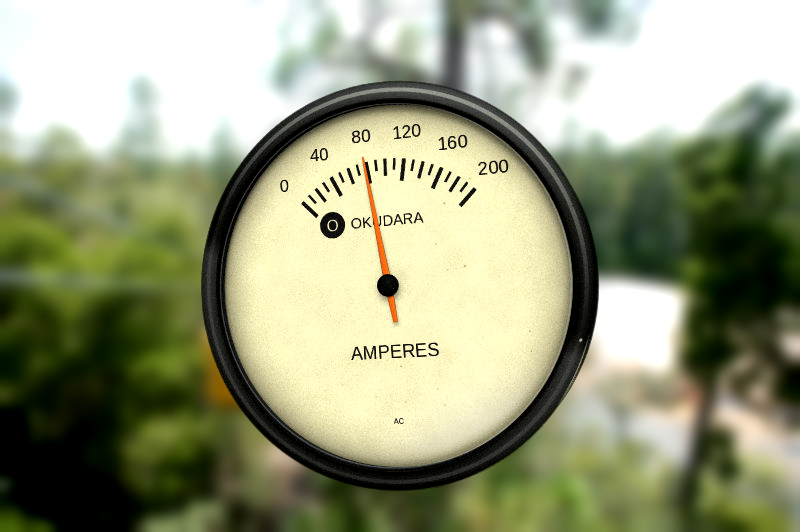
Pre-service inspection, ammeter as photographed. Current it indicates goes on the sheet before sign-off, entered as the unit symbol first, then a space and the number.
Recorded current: A 80
